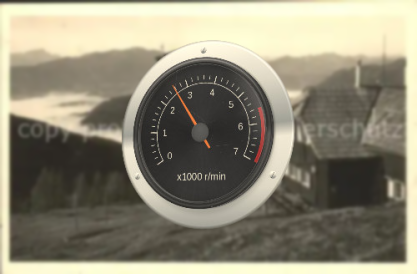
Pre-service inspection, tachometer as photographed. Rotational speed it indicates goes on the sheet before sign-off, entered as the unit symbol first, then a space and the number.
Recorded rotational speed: rpm 2600
